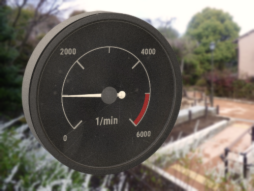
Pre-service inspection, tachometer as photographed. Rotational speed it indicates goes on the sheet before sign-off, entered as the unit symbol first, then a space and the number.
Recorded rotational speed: rpm 1000
